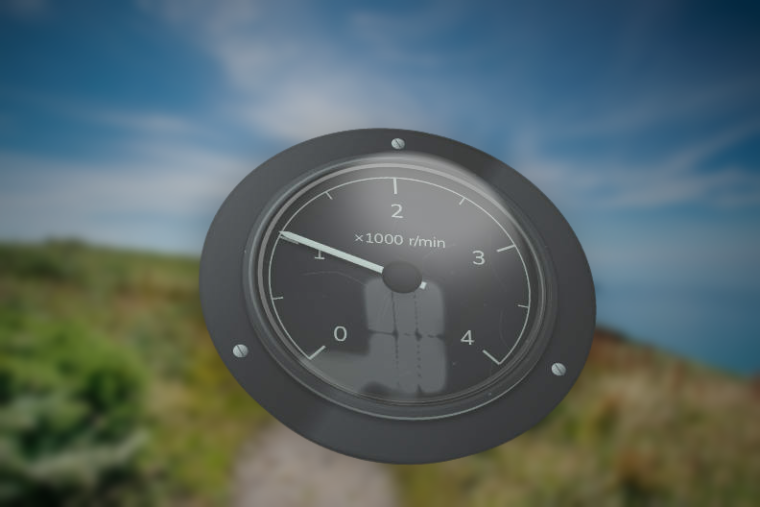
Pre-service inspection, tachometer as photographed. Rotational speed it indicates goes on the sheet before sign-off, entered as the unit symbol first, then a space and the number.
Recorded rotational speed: rpm 1000
